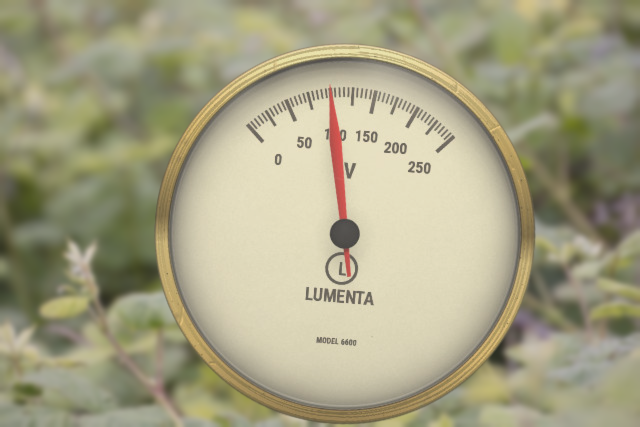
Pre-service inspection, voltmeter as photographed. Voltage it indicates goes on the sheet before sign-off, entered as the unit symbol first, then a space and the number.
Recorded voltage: V 100
